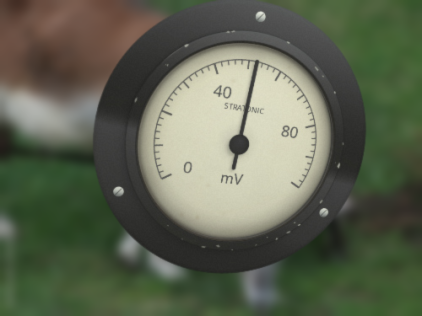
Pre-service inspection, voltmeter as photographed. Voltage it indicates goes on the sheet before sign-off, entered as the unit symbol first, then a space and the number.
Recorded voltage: mV 52
